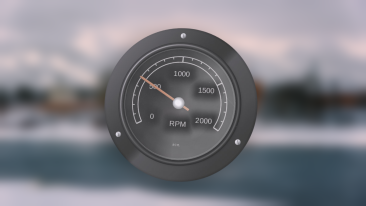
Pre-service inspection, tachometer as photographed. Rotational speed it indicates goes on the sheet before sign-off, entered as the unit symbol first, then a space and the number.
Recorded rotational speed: rpm 500
